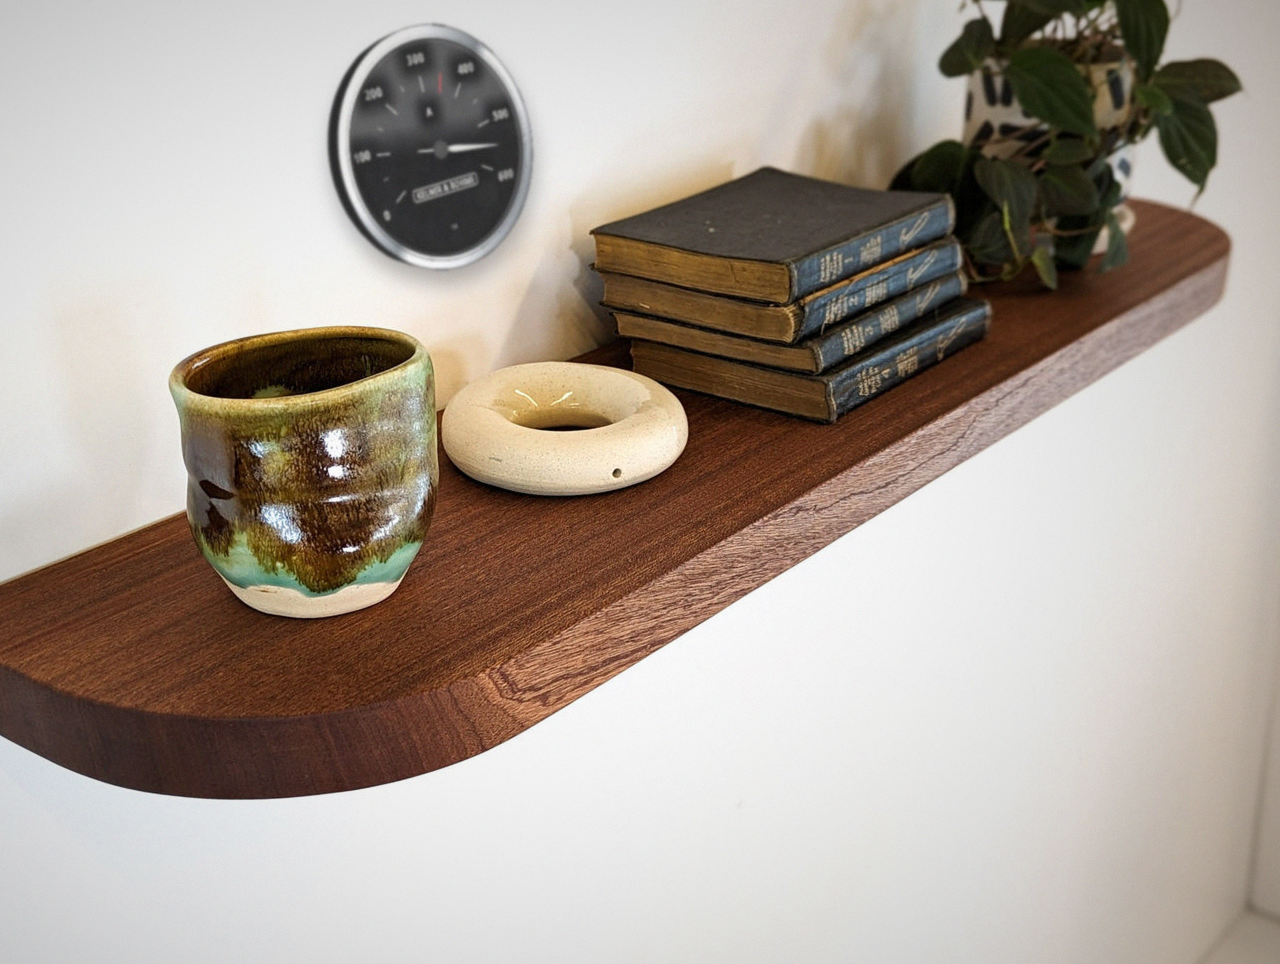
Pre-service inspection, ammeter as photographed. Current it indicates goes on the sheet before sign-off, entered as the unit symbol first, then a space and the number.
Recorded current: A 550
